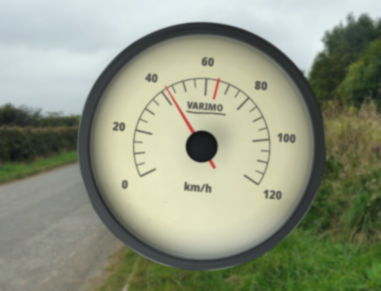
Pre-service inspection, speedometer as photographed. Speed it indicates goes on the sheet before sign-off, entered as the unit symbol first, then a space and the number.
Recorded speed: km/h 42.5
